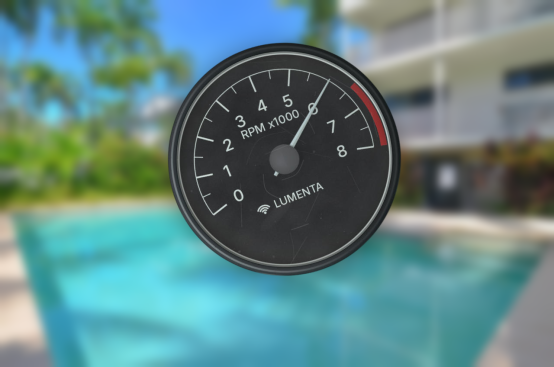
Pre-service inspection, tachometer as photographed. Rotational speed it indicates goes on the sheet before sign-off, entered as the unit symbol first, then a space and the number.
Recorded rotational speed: rpm 6000
